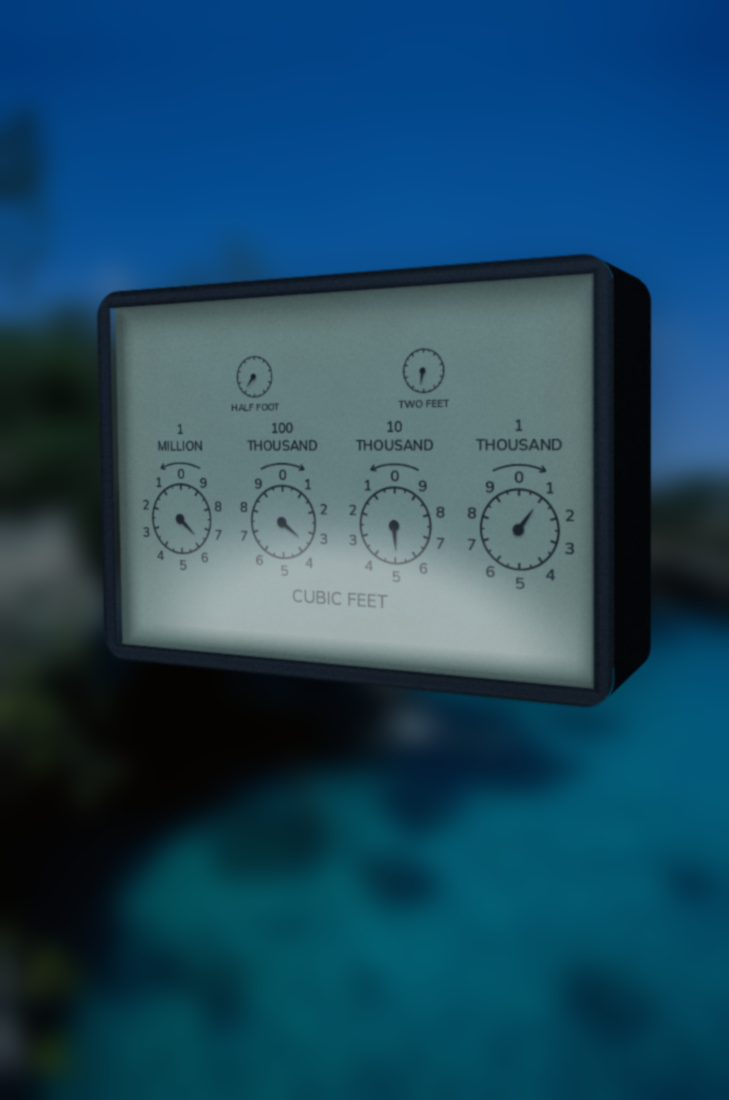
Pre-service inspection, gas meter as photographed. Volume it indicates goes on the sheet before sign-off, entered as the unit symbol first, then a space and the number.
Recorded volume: ft³ 635100
